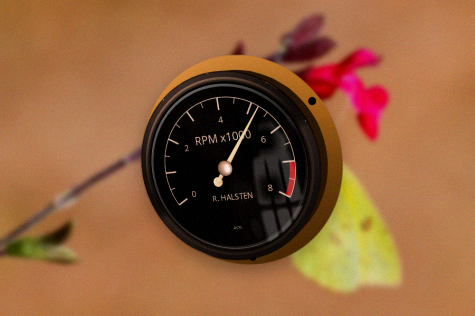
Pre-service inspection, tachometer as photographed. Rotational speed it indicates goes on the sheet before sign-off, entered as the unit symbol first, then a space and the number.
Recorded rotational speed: rpm 5250
